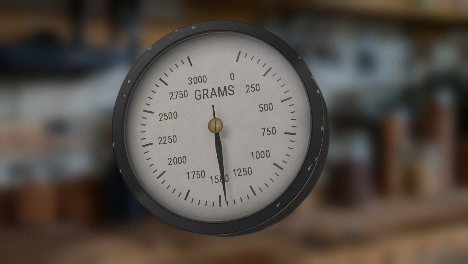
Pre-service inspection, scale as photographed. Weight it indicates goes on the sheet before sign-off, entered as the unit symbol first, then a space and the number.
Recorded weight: g 1450
